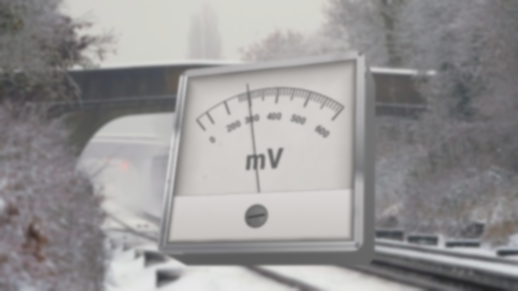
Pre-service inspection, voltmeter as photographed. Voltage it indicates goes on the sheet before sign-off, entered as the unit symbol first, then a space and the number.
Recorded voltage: mV 300
